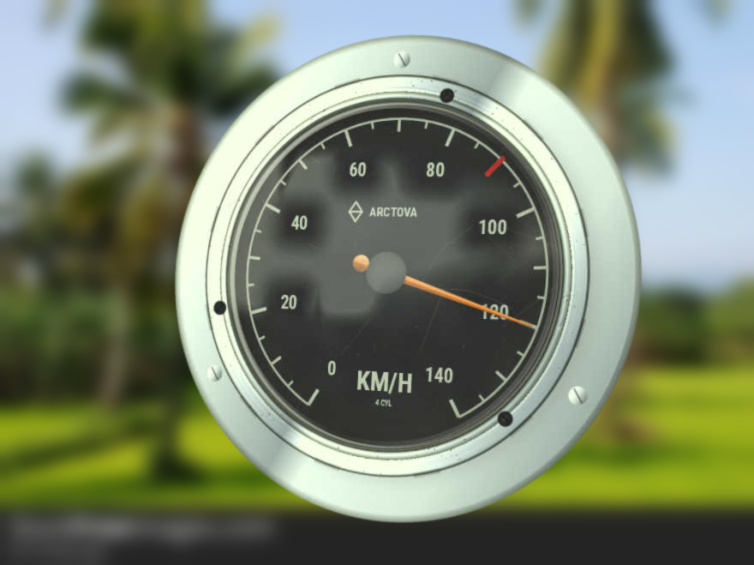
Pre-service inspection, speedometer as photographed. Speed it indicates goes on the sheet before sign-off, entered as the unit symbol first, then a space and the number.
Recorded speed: km/h 120
